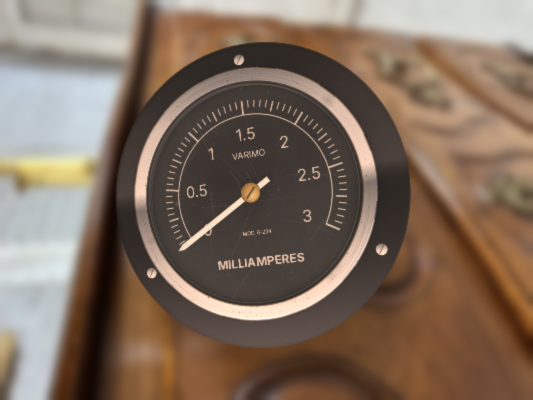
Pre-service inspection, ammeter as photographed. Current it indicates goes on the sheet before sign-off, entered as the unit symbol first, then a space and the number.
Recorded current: mA 0
